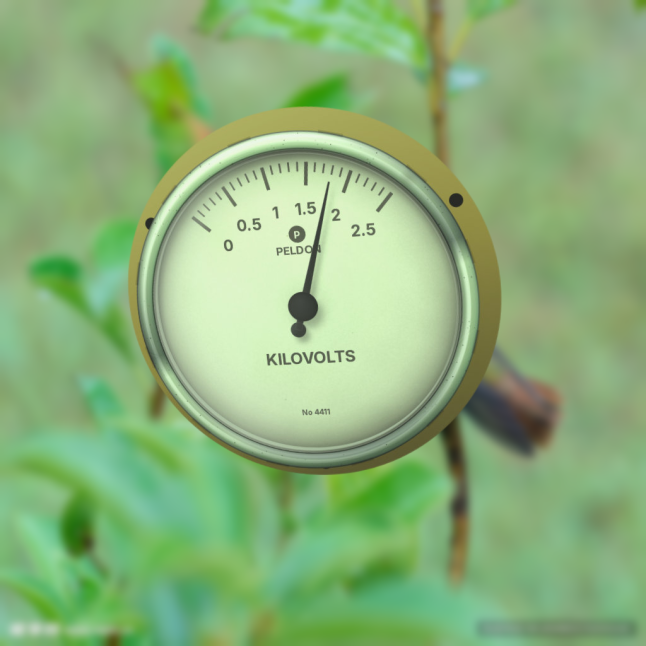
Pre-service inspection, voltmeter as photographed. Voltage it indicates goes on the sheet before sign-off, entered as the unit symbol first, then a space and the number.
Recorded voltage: kV 1.8
